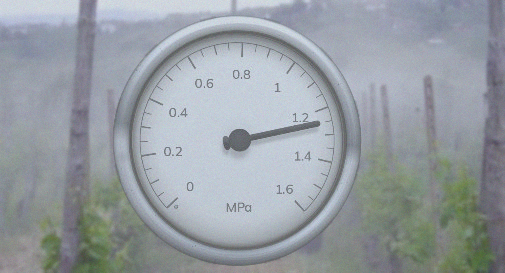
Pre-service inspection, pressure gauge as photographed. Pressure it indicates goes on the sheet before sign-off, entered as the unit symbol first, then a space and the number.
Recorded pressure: MPa 1.25
